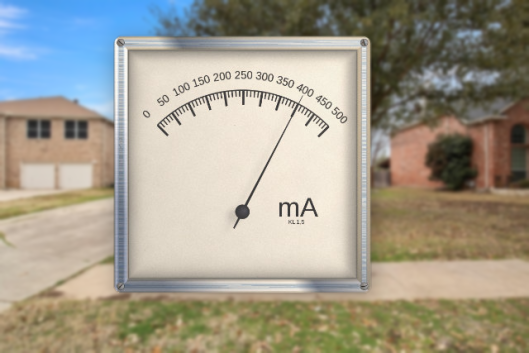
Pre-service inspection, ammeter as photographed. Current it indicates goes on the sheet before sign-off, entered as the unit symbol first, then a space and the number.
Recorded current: mA 400
